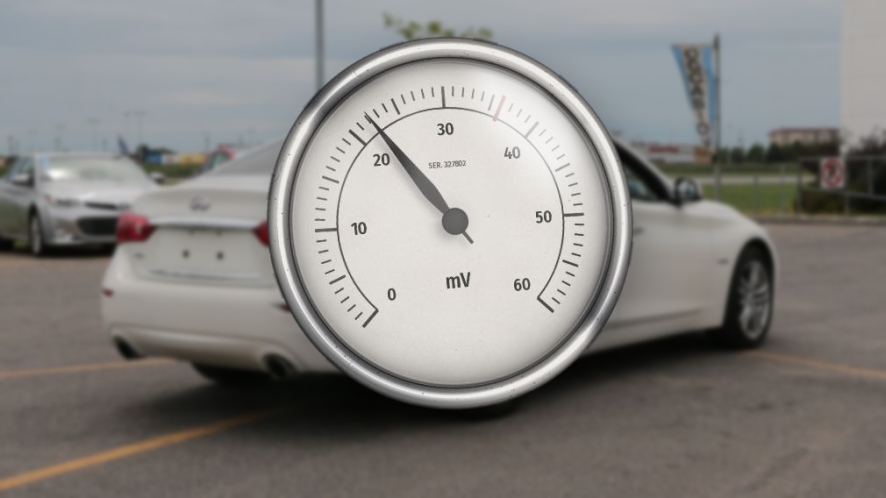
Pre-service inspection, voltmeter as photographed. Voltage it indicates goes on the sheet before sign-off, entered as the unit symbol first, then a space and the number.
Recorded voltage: mV 22
